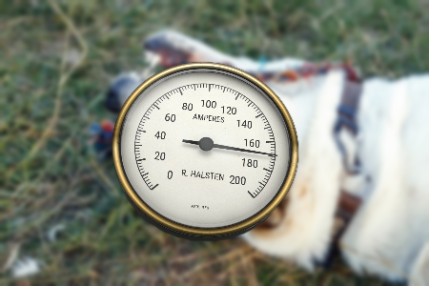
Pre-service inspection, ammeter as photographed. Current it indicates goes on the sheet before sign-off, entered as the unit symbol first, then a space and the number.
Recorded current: A 170
